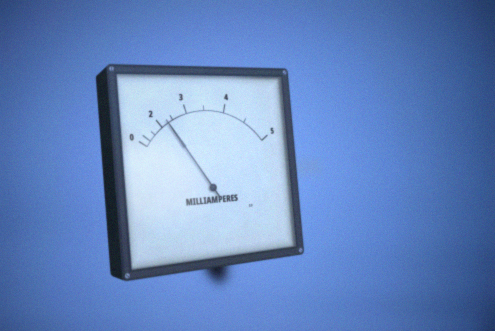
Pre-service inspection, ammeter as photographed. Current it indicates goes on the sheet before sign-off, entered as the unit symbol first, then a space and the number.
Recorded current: mA 2.25
